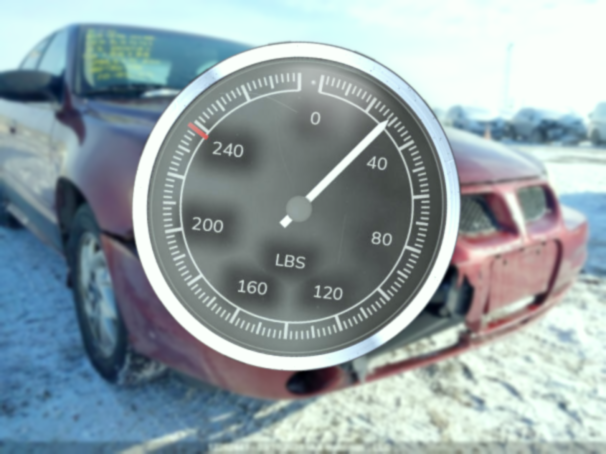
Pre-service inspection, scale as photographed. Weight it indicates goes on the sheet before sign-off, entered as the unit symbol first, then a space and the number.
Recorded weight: lb 28
